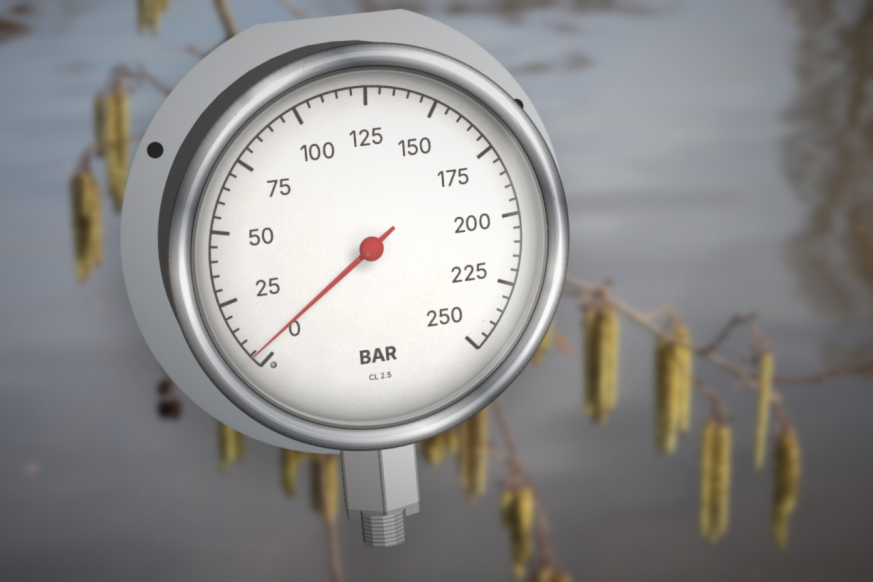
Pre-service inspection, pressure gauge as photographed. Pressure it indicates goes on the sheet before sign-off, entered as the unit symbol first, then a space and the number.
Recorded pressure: bar 5
